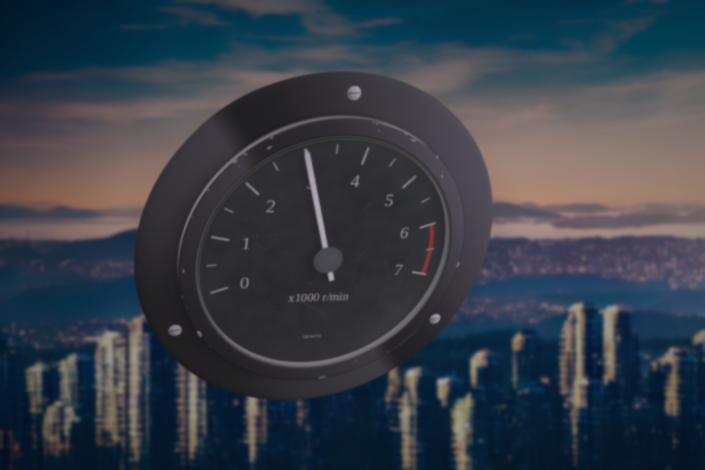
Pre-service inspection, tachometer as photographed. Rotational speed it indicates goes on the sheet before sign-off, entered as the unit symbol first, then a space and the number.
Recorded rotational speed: rpm 3000
